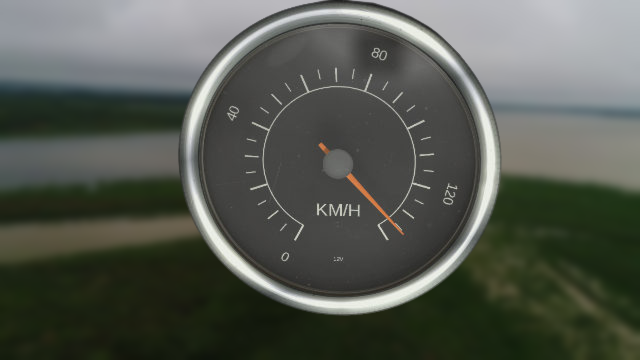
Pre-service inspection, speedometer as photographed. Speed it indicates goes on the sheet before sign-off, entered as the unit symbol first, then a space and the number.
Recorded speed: km/h 135
